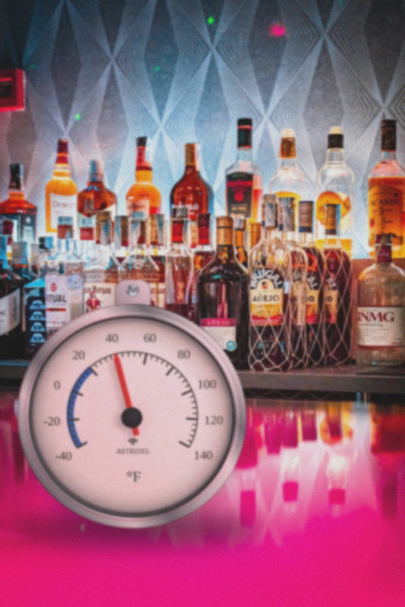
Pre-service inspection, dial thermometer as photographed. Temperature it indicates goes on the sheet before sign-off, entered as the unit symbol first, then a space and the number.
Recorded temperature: °F 40
